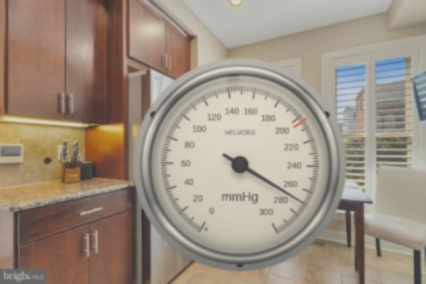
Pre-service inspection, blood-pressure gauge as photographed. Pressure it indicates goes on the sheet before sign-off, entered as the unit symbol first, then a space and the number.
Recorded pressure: mmHg 270
